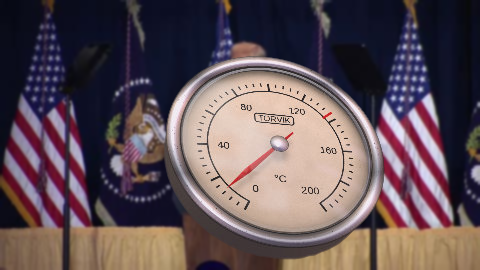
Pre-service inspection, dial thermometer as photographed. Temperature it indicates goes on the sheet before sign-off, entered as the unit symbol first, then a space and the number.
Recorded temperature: °C 12
